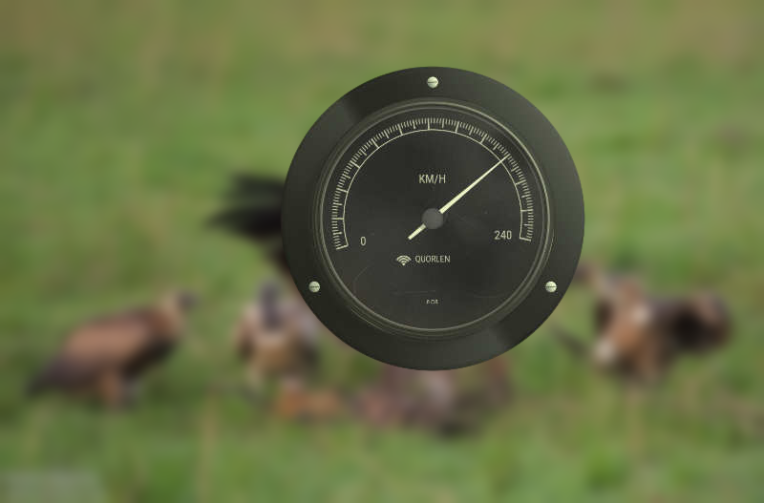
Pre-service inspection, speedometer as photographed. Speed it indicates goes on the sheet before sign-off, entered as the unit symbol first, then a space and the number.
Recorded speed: km/h 180
